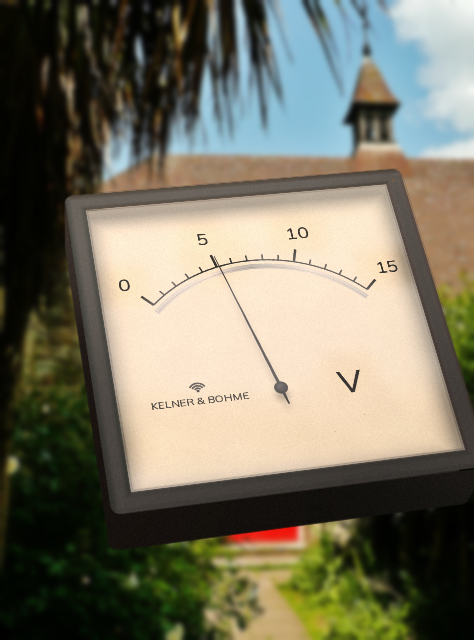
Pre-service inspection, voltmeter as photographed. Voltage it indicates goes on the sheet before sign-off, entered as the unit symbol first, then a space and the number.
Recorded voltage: V 5
